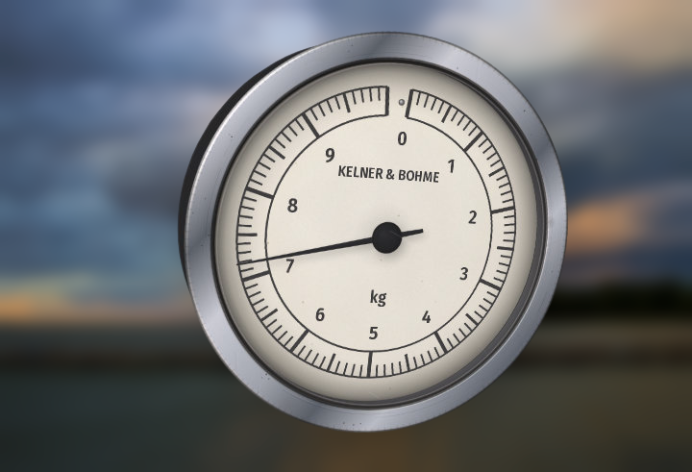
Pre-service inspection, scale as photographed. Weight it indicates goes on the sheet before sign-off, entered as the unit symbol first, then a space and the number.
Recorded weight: kg 7.2
